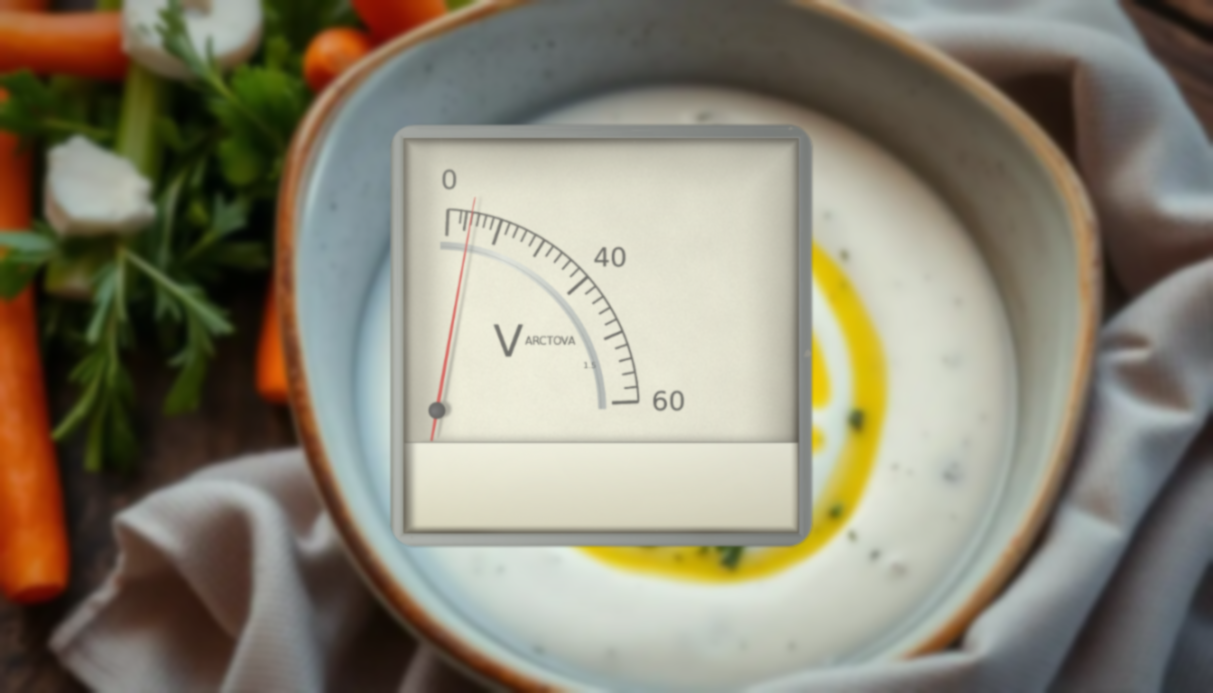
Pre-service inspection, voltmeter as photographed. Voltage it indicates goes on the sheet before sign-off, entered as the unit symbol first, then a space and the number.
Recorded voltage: V 12
